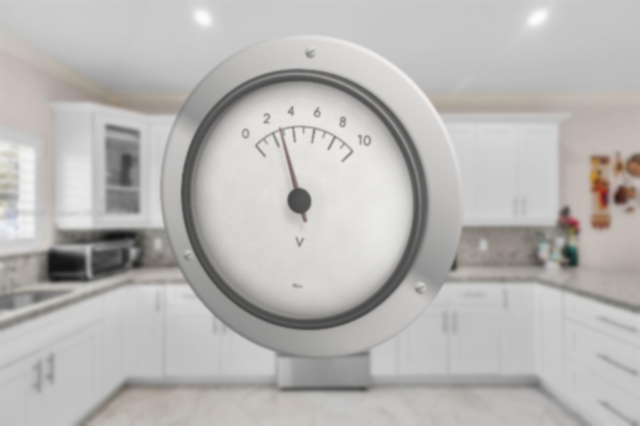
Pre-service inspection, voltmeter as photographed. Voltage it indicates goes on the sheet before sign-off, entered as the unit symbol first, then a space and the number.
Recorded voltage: V 3
